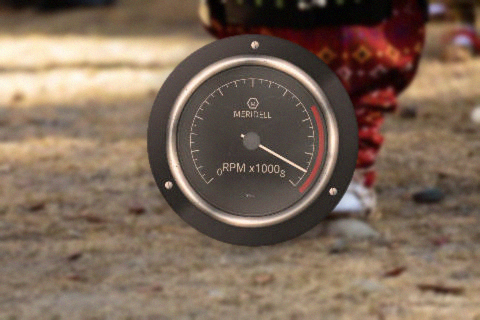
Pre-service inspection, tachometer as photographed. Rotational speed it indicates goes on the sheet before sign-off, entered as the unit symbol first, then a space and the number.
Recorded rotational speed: rpm 7500
